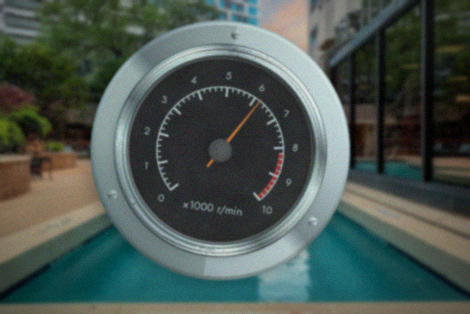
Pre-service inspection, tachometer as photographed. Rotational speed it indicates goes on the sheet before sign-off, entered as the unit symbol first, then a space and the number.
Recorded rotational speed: rpm 6200
